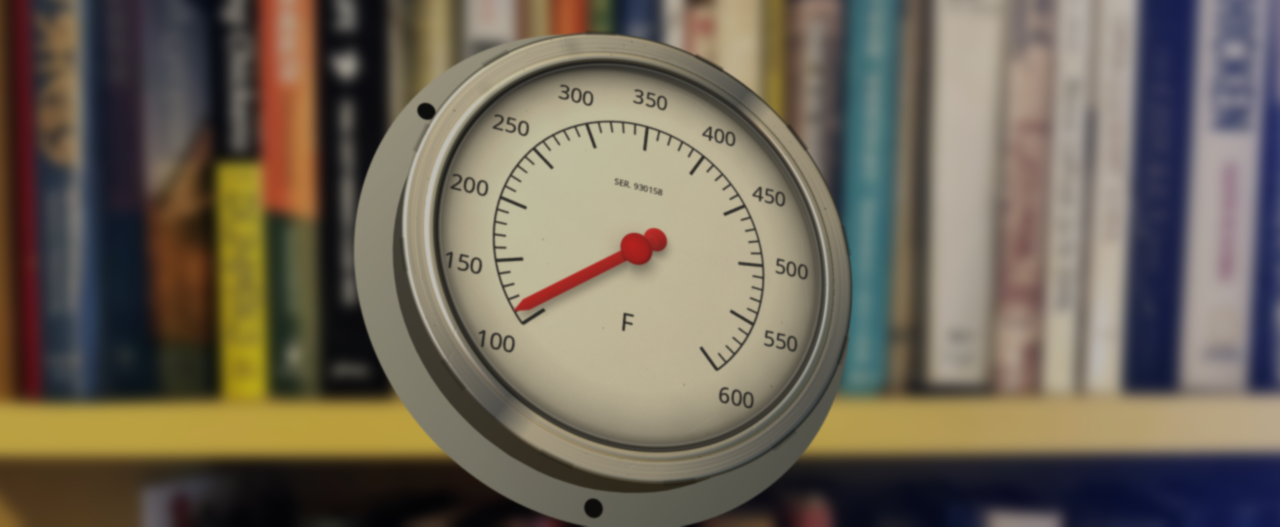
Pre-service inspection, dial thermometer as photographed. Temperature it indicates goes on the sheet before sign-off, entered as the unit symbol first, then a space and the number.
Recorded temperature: °F 110
